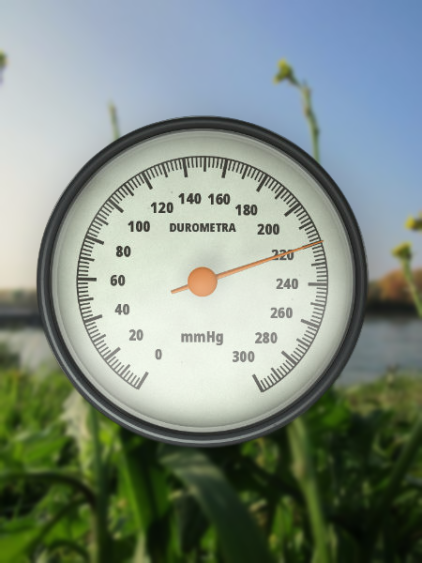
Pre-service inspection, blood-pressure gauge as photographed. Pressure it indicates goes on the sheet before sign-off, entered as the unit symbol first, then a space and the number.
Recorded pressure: mmHg 220
